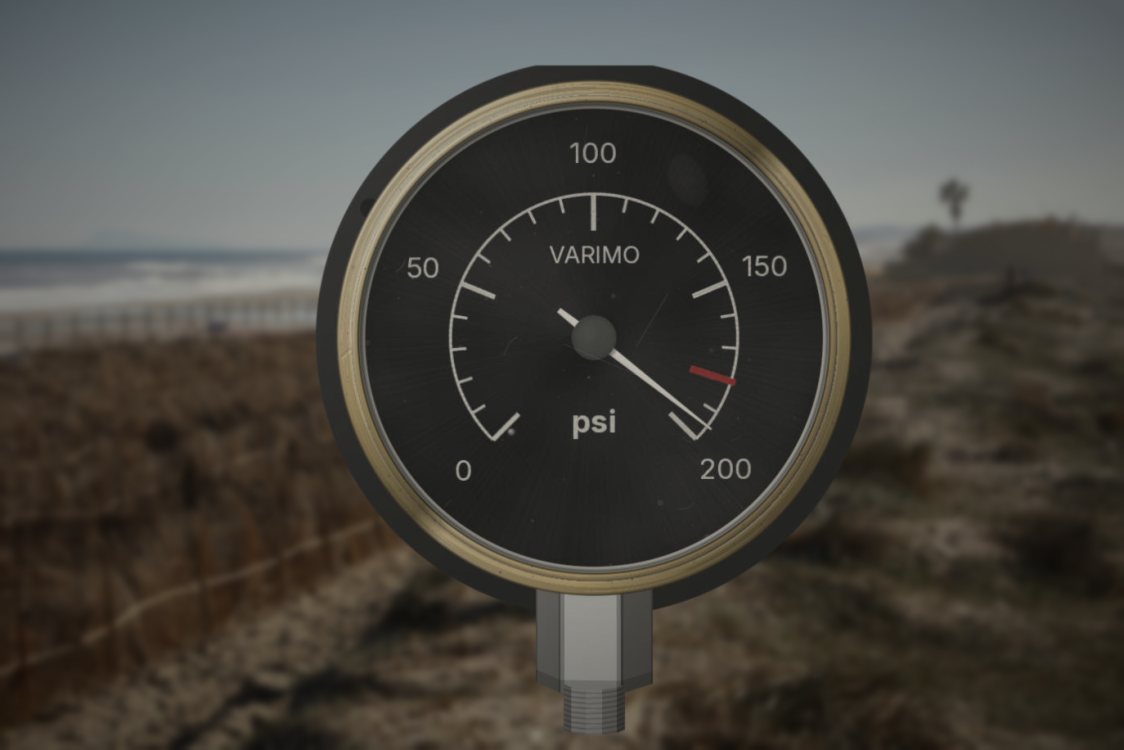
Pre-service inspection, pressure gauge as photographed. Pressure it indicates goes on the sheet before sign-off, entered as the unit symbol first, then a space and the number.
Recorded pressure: psi 195
